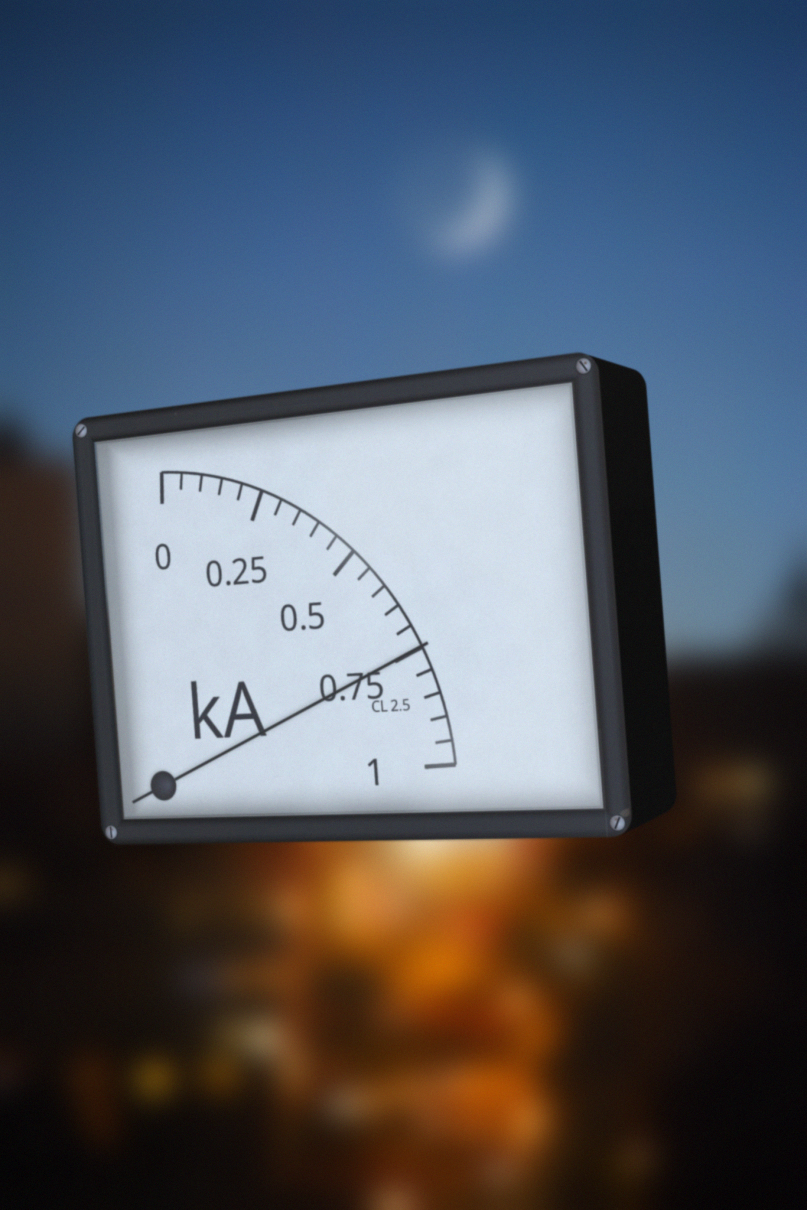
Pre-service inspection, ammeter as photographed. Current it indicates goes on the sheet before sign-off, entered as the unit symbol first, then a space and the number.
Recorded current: kA 0.75
